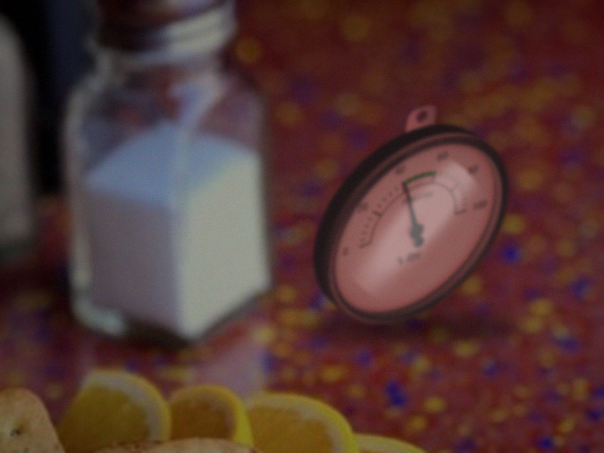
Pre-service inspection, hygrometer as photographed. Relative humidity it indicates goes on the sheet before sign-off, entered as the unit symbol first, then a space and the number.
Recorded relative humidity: % 40
